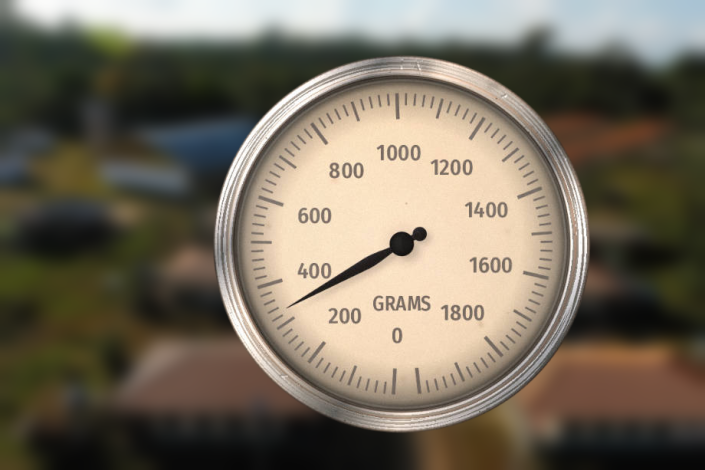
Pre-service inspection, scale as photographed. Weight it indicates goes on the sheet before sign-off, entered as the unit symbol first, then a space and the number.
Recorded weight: g 330
